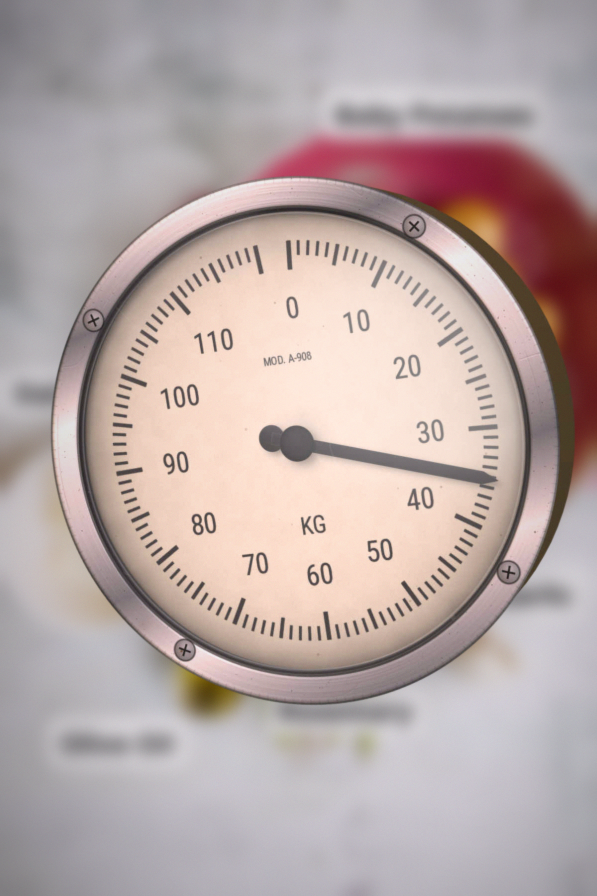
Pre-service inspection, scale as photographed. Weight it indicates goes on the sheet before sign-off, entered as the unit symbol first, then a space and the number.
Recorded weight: kg 35
